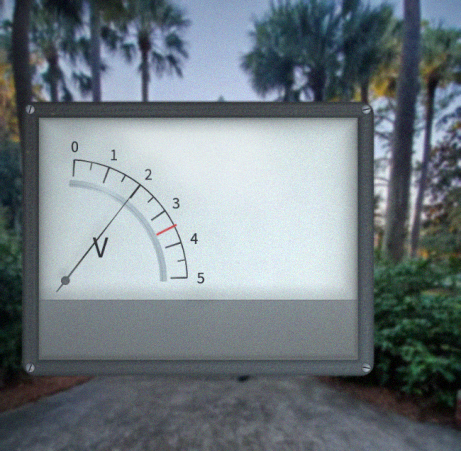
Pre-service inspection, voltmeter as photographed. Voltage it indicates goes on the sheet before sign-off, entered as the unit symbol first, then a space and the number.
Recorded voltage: V 2
